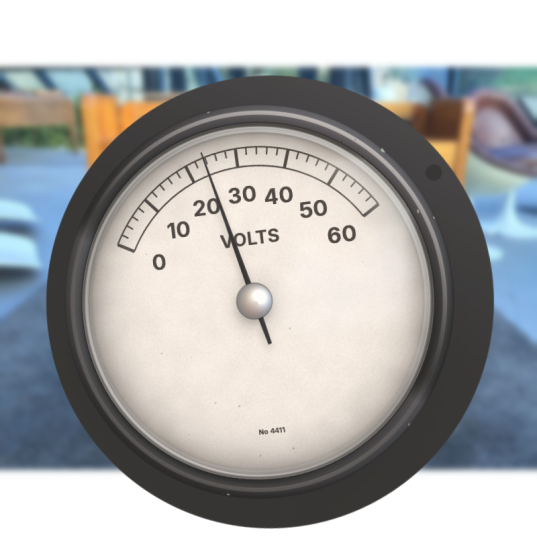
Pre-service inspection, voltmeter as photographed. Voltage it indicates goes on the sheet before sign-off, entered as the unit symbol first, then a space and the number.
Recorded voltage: V 24
